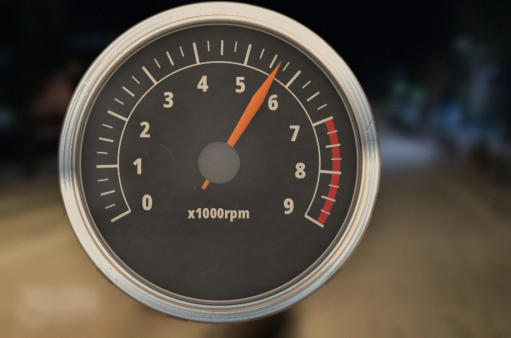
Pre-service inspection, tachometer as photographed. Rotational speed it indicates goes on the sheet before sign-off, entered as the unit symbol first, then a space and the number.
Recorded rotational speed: rpm 5625
